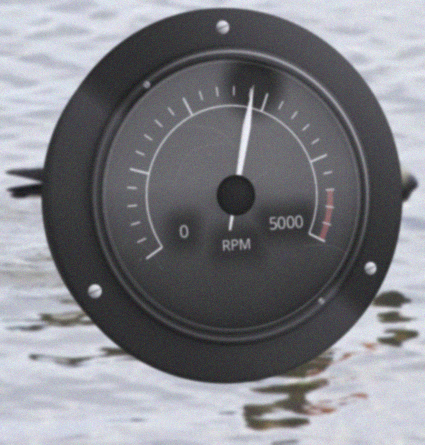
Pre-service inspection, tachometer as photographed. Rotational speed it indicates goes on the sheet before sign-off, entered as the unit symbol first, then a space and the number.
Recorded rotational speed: rpm 2800
